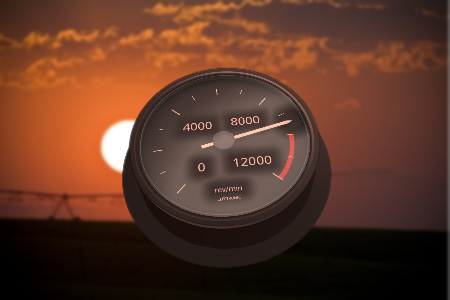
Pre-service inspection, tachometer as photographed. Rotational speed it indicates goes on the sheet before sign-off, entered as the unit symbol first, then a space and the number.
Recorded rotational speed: rpm 9500
